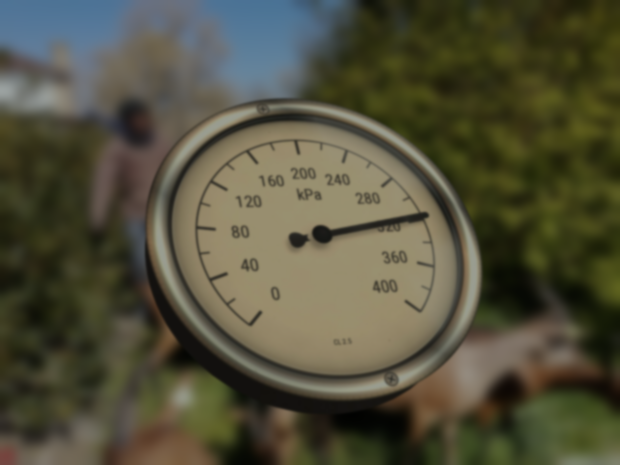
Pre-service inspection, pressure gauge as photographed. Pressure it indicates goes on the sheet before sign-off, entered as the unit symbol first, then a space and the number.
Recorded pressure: kPa 320
